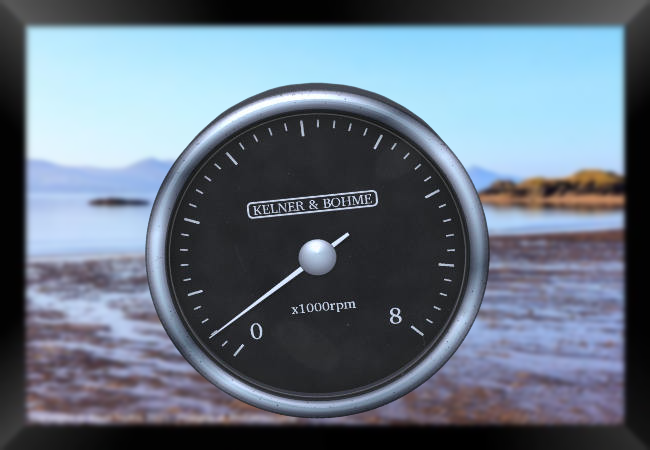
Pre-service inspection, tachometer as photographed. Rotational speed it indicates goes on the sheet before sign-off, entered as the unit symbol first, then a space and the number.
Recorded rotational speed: rpm 400
